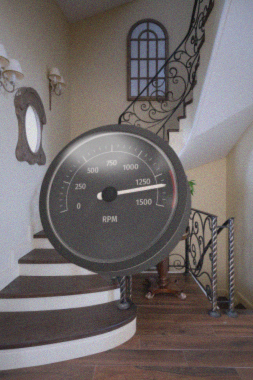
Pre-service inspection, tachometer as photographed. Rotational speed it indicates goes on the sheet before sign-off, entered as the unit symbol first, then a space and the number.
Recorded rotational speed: rpm 1350
